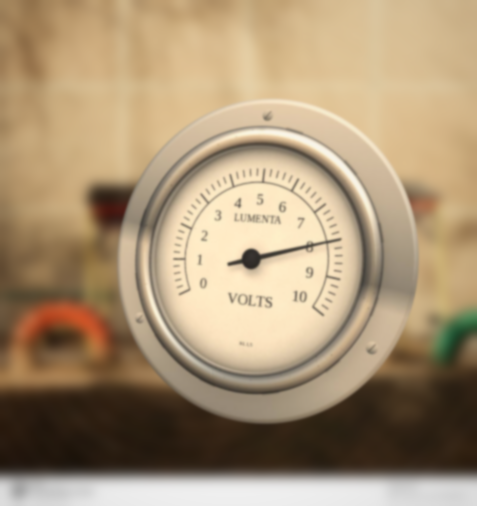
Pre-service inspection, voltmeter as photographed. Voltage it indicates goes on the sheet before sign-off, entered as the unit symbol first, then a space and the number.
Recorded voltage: V 8
